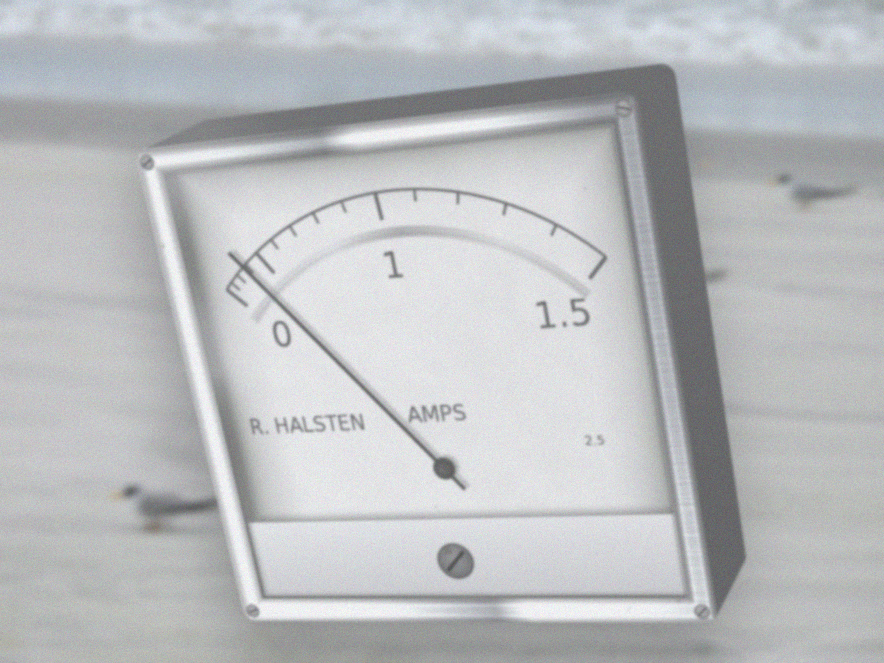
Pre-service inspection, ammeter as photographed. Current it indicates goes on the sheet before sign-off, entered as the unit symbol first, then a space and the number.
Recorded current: A 0.4
